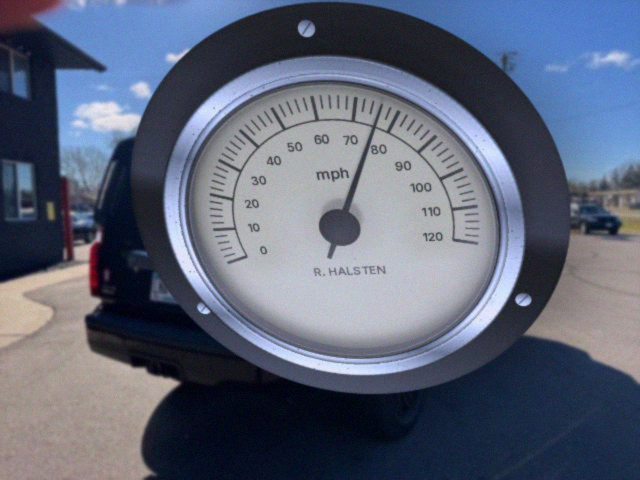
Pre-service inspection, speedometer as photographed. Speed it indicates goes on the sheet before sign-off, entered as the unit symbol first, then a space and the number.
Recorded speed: mph 76
